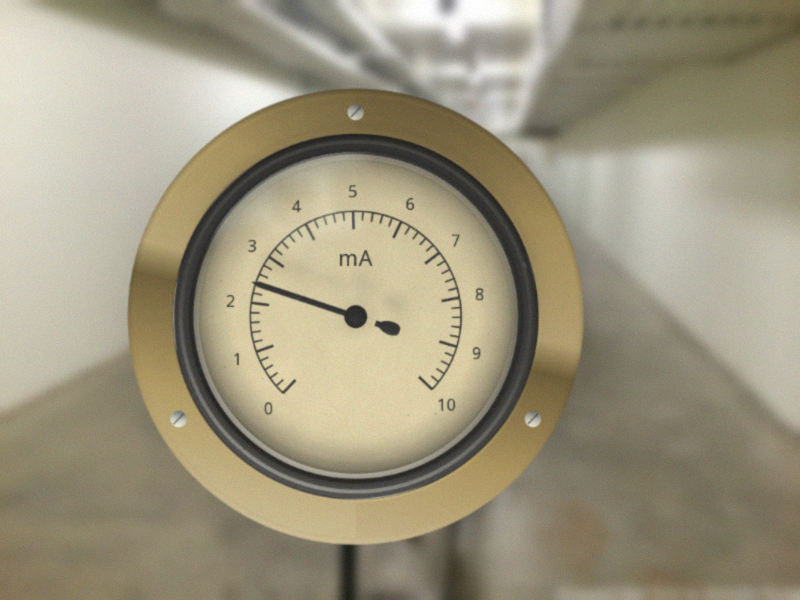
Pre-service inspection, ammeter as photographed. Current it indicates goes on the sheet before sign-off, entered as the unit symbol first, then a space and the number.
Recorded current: mA 2.4
